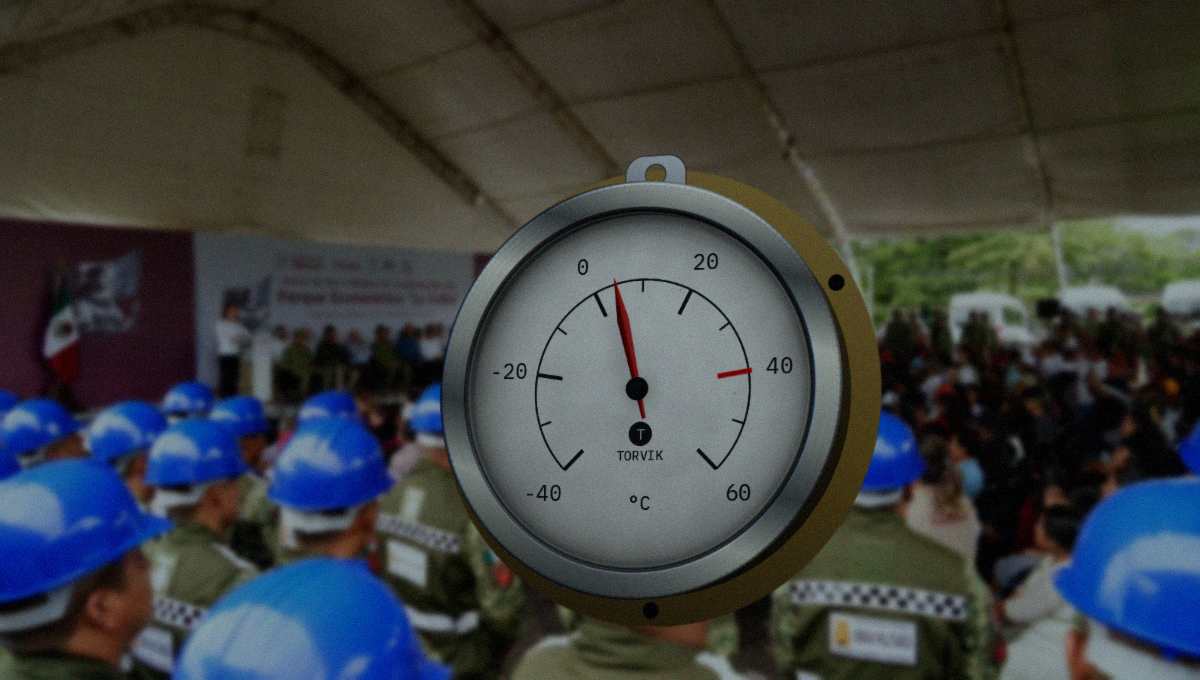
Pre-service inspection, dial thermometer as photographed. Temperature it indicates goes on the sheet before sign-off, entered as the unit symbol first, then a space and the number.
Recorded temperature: °C 5
